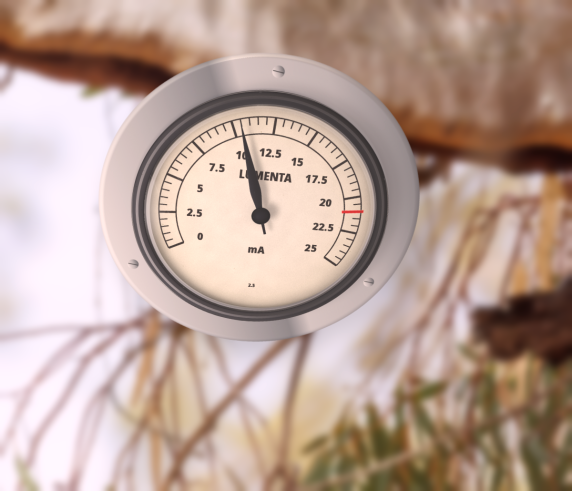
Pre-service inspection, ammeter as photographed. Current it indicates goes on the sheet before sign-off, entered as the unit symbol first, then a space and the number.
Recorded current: mA 10.5
